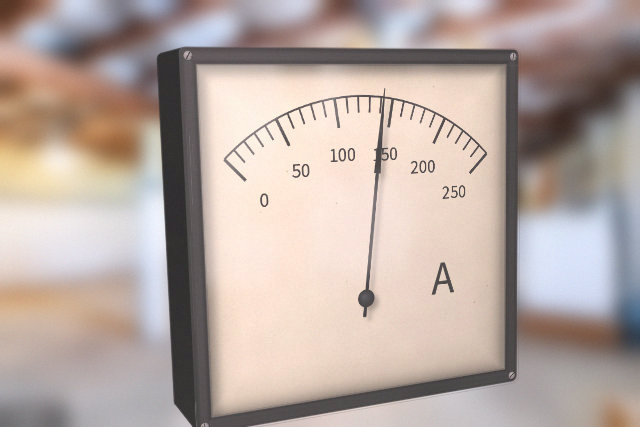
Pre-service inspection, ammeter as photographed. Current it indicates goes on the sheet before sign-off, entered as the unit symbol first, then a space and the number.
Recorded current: A 140
